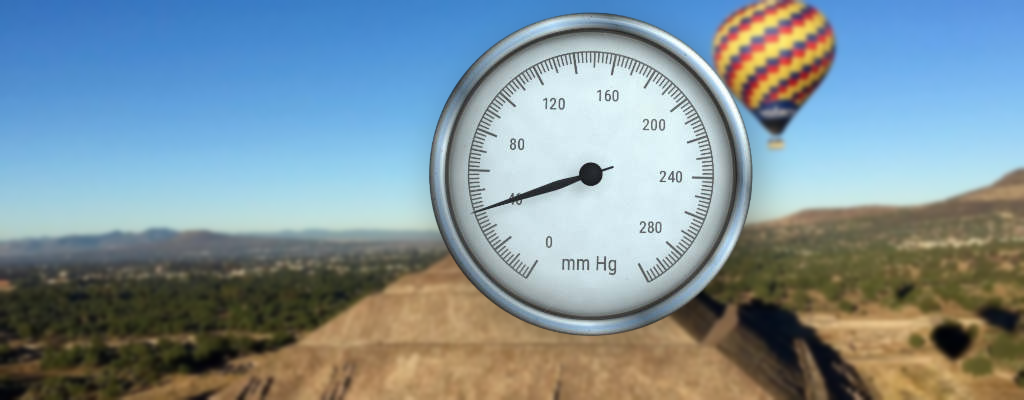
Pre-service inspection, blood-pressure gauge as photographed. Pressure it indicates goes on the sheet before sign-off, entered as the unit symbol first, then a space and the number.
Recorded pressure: mmHg 40
